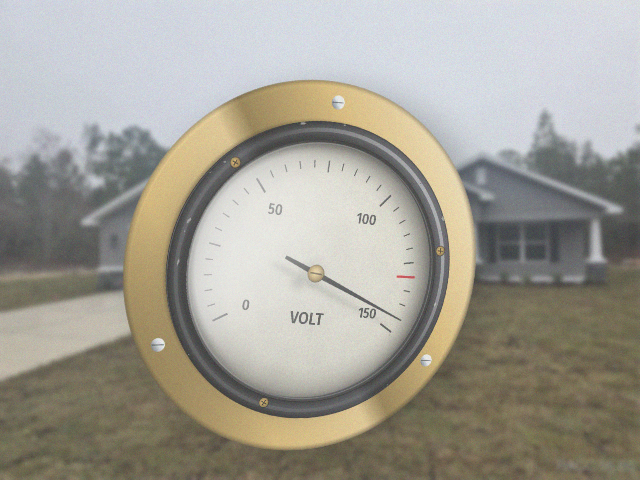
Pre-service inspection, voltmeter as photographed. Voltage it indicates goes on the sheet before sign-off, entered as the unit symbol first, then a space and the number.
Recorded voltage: V 145
